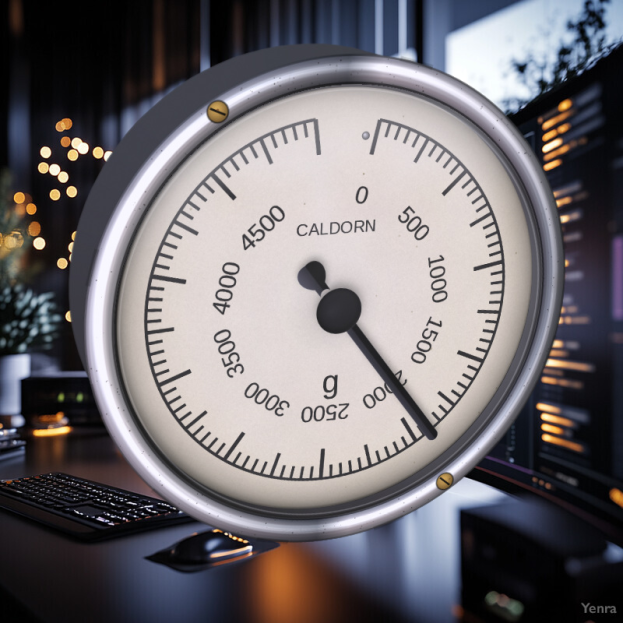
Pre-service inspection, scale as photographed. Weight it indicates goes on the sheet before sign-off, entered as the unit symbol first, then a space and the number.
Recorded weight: g 1925
